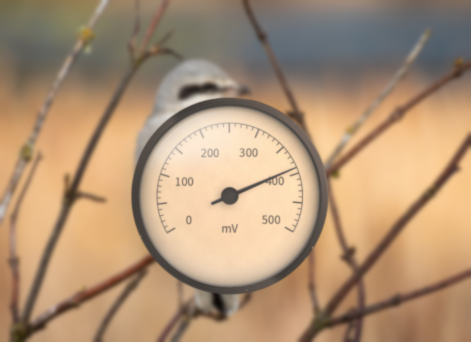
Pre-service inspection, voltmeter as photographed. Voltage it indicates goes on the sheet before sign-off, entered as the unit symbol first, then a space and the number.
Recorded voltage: mV 390
